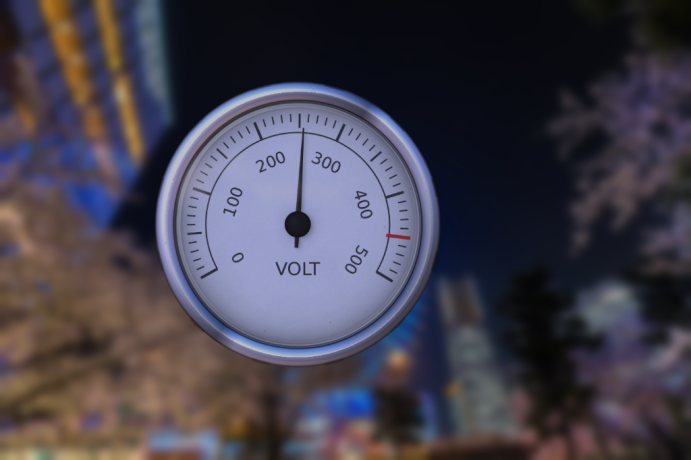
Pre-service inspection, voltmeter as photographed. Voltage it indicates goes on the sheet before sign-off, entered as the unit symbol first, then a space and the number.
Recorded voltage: V 255
